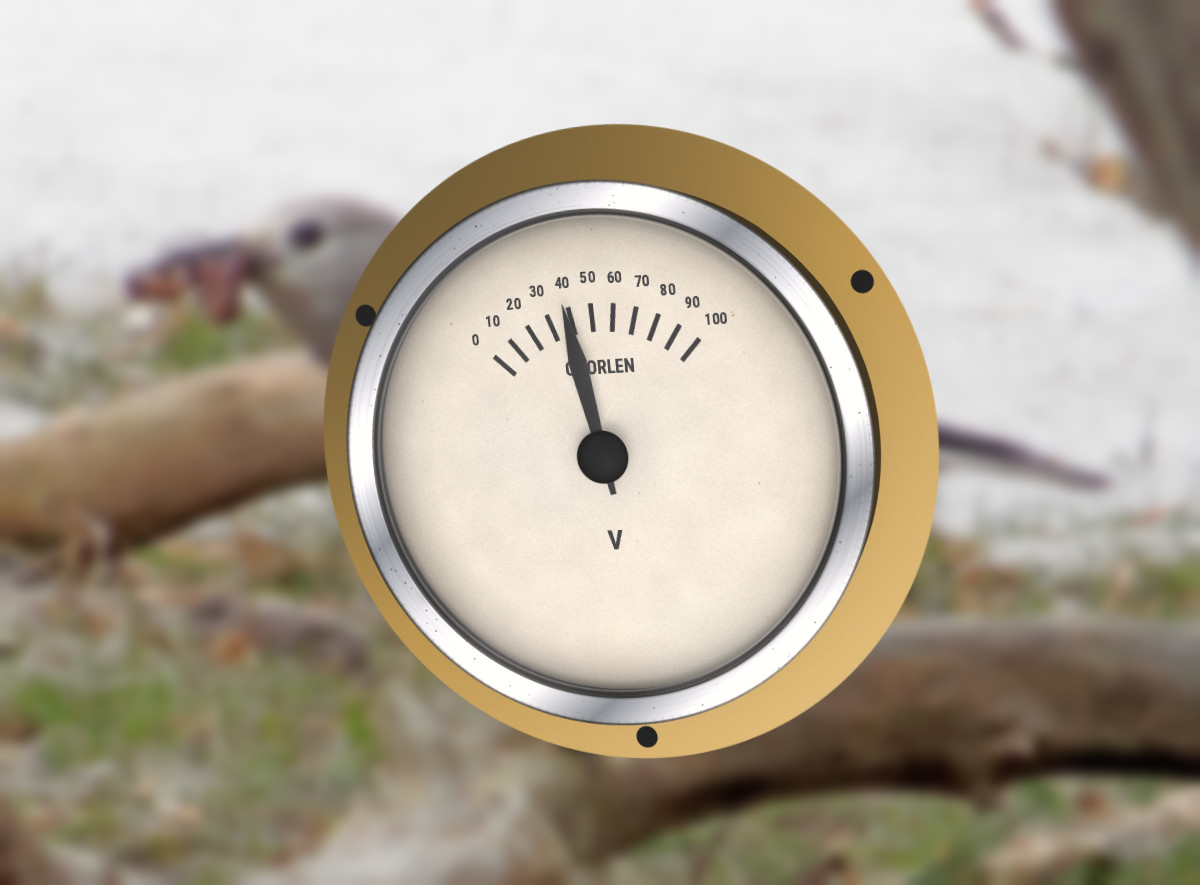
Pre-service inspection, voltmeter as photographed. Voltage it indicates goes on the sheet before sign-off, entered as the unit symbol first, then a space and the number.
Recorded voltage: V 40
